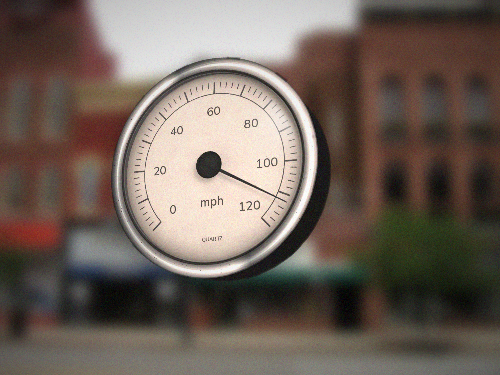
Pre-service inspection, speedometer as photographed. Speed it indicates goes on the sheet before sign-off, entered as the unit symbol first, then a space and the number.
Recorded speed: mph 112
